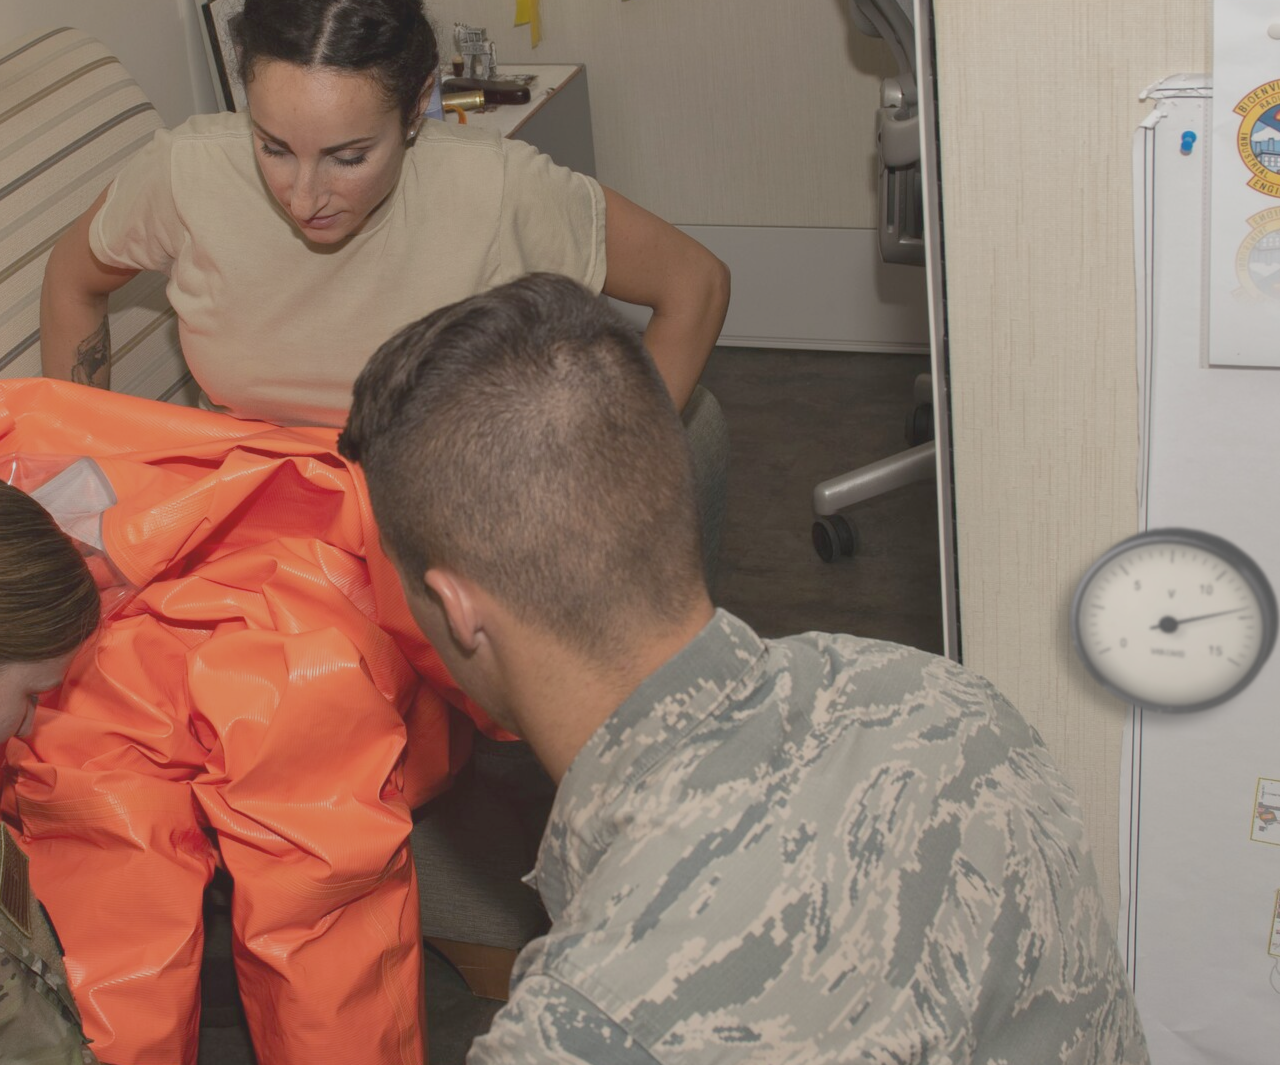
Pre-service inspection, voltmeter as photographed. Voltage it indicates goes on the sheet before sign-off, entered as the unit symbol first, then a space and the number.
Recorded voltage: V 12
